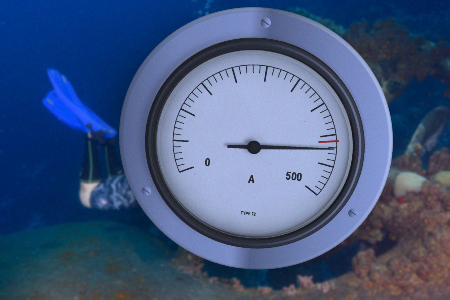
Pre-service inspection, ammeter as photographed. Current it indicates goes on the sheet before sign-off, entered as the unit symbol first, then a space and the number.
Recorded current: A 420
